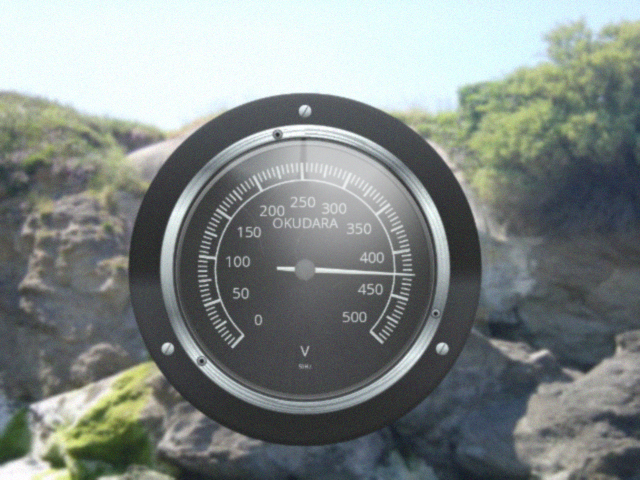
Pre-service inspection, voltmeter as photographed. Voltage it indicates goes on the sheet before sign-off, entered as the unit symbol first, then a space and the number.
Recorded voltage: V 425
